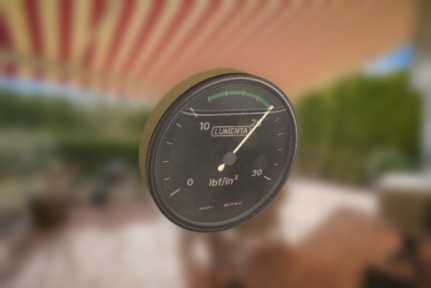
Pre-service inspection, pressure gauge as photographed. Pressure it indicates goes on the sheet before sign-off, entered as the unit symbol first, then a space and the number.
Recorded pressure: psi 20
